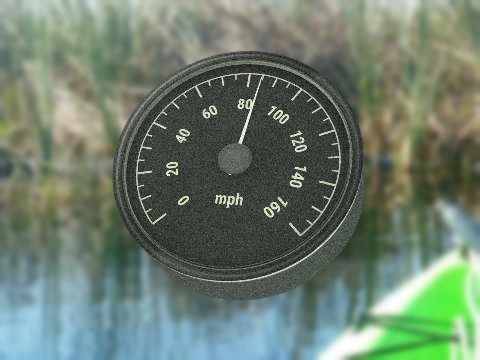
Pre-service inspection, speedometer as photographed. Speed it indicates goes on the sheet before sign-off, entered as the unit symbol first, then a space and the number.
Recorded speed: mph 85
